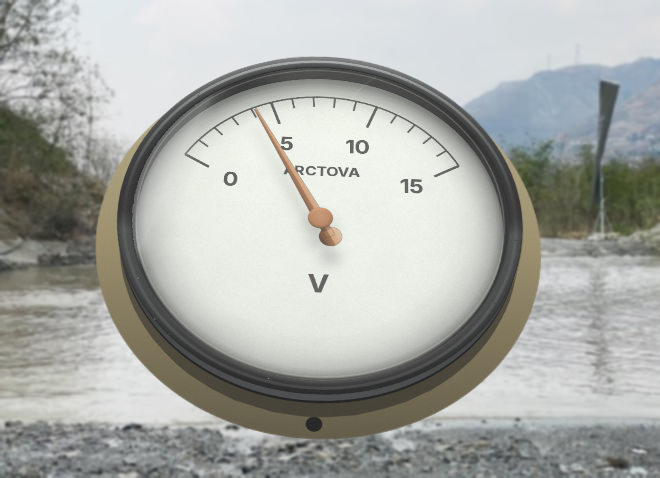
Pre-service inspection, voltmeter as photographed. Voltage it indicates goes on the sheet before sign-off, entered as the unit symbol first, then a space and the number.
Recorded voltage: V 4
